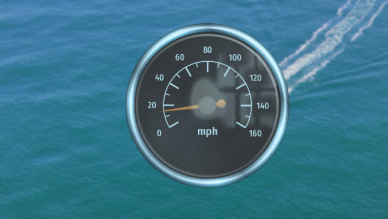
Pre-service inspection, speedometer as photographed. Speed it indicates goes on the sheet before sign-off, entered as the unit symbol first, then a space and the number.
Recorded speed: mph 15
